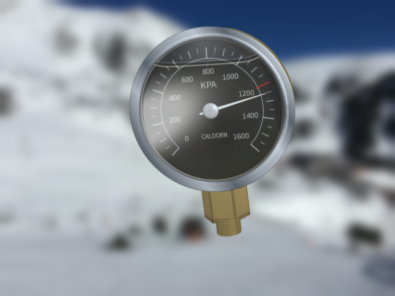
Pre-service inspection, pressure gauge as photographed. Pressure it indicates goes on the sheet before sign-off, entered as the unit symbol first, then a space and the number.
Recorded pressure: kPa 1250
